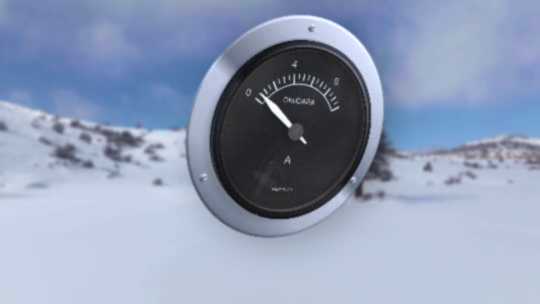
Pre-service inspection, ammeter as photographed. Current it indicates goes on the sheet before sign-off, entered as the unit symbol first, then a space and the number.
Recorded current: A 0.5
